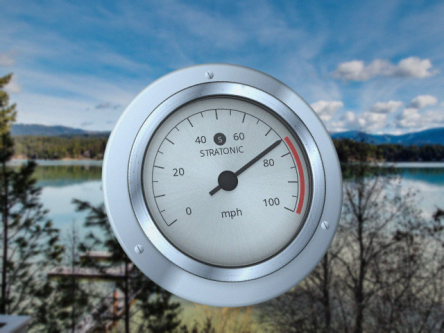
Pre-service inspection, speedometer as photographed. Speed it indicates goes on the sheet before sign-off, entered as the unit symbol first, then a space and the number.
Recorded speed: mph 75
